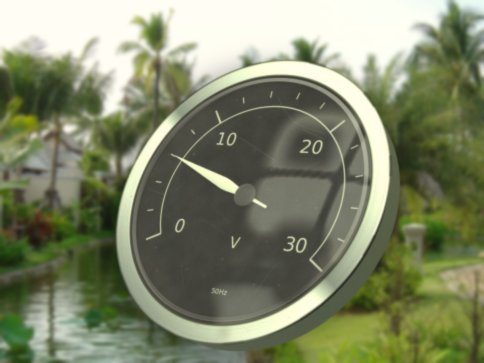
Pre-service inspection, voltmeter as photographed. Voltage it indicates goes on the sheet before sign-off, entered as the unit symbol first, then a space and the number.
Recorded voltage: V 6
